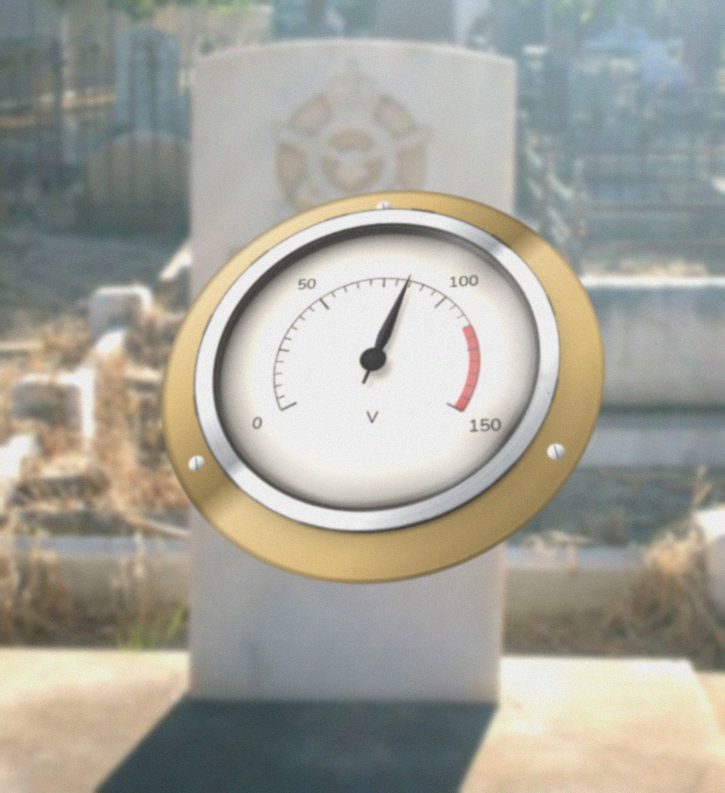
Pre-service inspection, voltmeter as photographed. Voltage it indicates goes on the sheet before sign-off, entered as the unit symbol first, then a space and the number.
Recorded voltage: V 85
